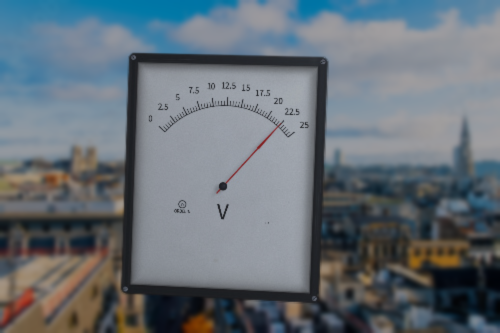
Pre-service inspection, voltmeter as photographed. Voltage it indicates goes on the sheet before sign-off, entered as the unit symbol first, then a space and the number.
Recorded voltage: V 22.5
